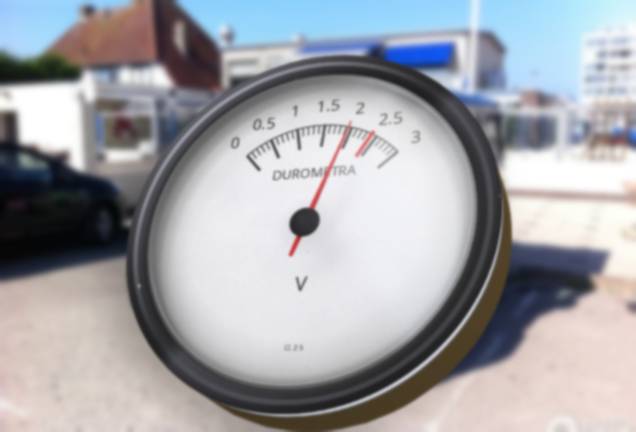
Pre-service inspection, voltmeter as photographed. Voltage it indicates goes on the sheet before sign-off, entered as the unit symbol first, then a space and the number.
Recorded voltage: V 2
